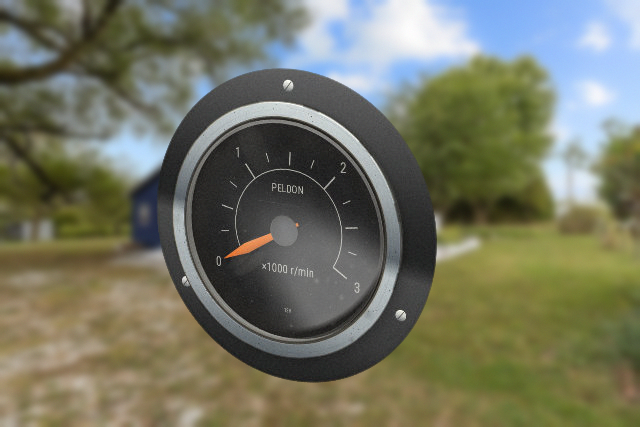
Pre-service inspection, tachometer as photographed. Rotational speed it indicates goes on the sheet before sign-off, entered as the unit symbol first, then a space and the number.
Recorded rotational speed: rpm 0
